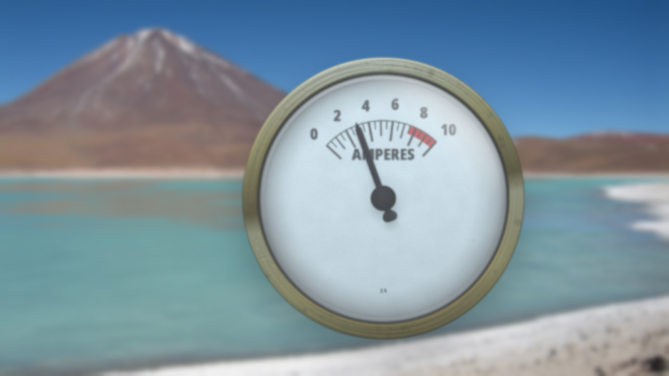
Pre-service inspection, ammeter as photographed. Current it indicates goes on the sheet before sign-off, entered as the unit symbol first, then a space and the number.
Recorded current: A 3
